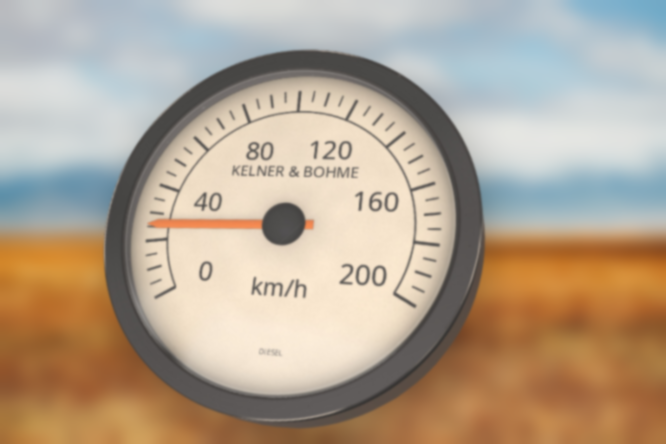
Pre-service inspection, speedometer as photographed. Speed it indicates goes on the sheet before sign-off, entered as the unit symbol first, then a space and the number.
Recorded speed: km/h 25
